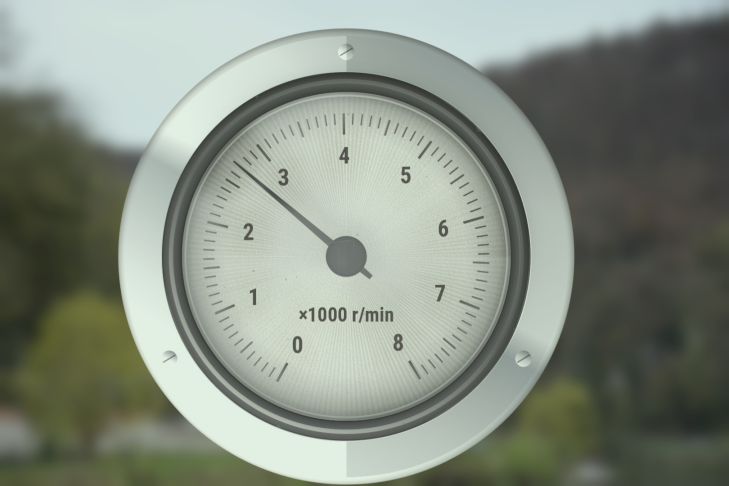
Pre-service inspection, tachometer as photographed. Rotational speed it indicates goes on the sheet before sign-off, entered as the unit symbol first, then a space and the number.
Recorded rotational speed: rpm 2700
